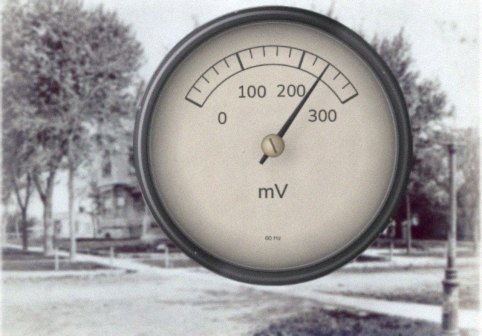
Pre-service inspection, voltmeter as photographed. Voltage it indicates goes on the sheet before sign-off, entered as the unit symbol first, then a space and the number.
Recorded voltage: mV 240
